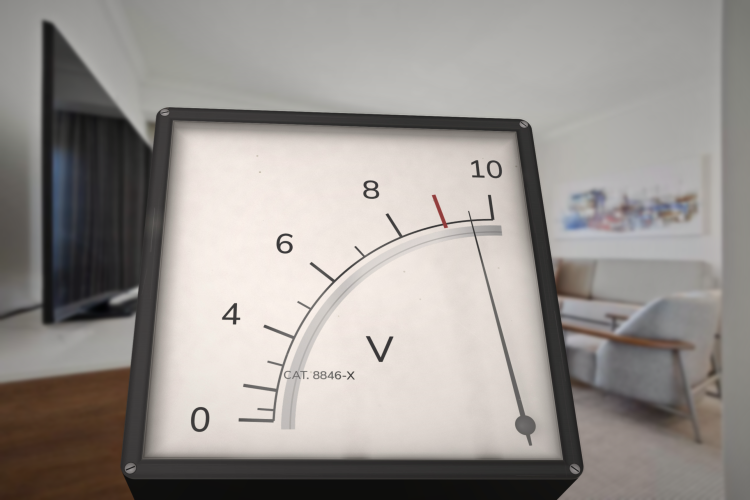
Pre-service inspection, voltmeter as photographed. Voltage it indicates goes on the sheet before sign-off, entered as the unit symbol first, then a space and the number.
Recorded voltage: V 9.5
